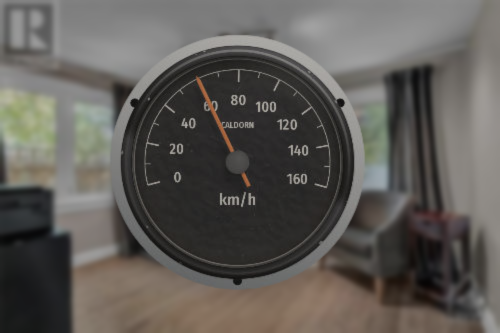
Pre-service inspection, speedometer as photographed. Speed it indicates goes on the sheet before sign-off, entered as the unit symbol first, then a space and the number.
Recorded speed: km/h 60
